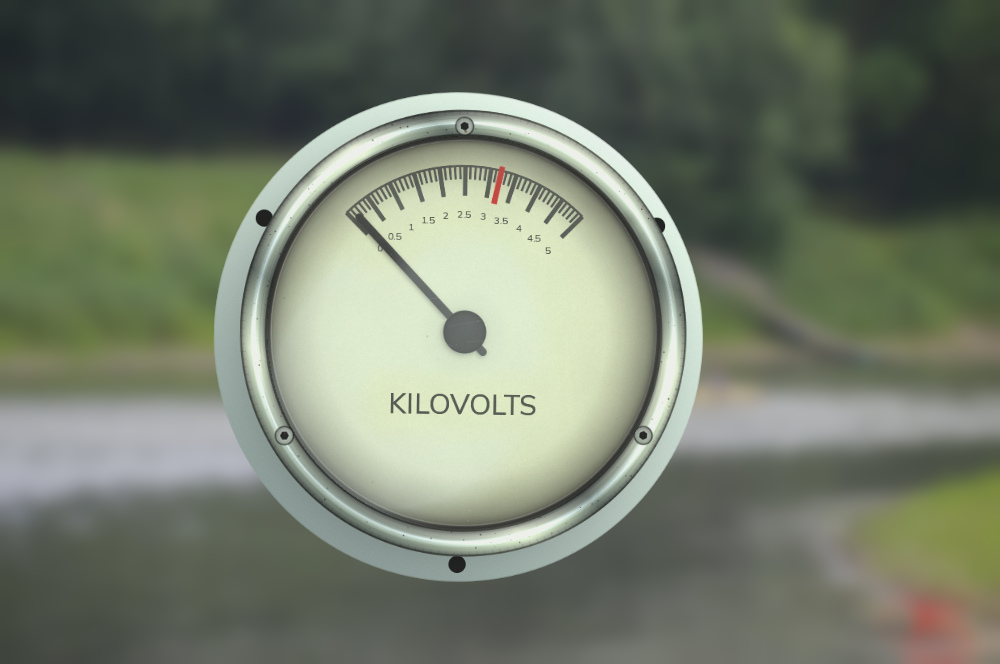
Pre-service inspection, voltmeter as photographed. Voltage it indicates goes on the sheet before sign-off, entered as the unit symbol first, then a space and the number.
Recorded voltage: kV 0.1
